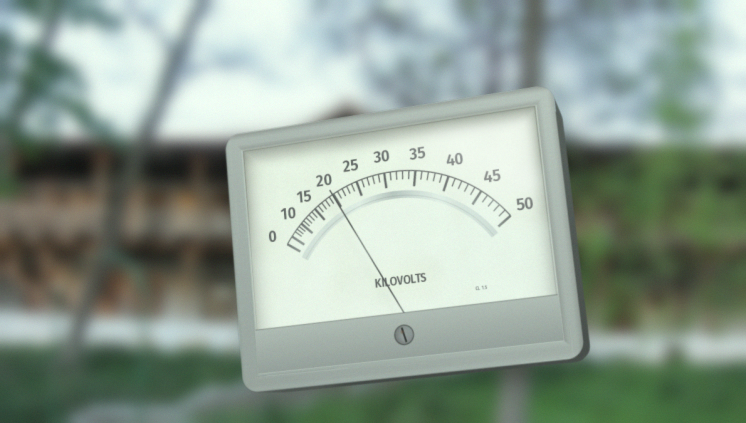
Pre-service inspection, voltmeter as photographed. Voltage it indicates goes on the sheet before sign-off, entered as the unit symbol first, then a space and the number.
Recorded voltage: kV 20
